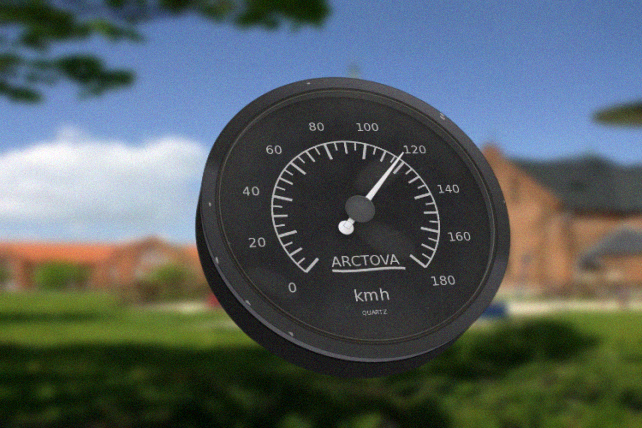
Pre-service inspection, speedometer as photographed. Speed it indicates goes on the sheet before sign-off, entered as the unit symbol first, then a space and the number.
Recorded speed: km/h 117.5
